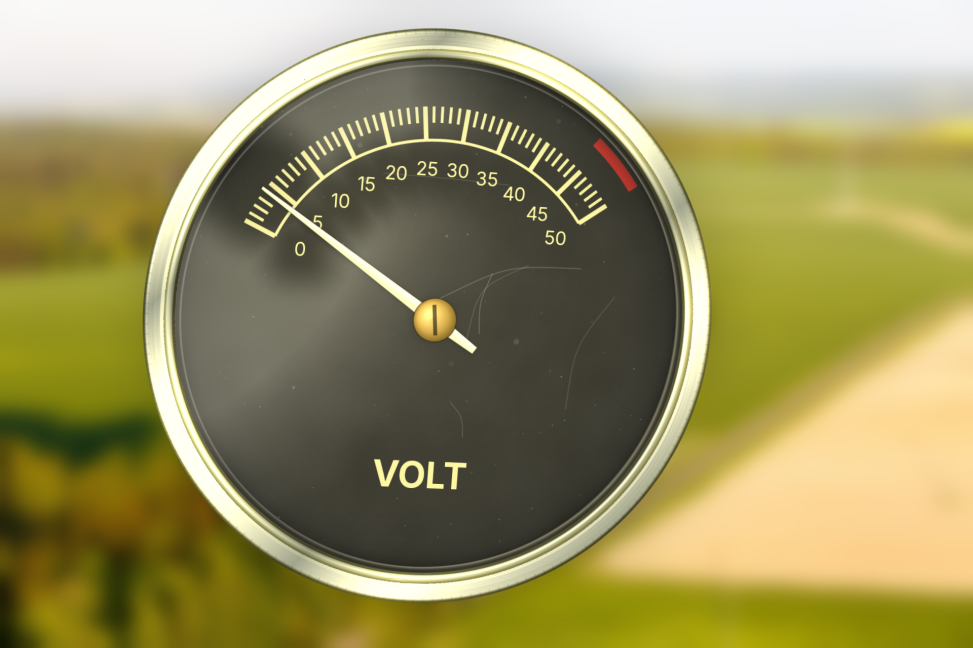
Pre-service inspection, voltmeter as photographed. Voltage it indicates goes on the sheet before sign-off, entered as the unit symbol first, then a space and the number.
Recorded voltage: V 4
